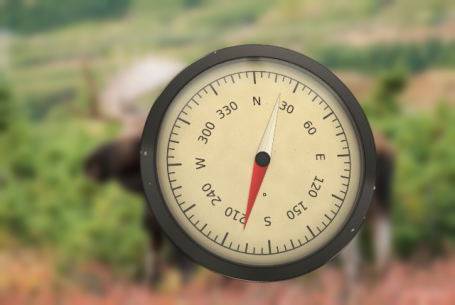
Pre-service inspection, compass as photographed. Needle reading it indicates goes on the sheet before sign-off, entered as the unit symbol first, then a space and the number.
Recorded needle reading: ° 200
